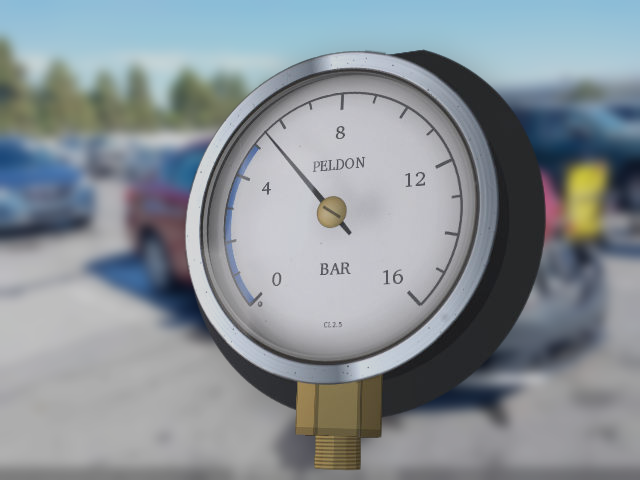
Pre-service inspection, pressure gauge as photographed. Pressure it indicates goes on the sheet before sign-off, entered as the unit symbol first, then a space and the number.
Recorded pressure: bar 5.5
